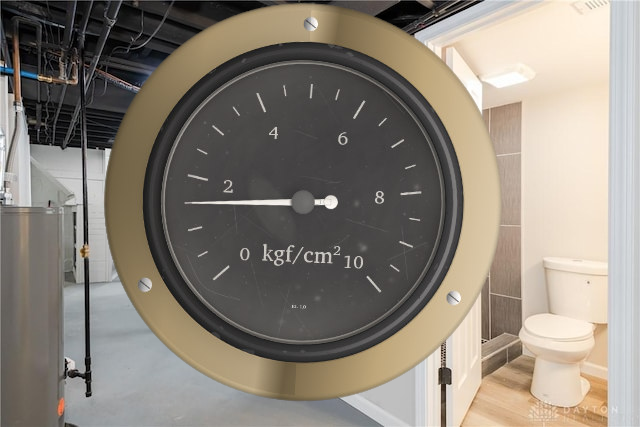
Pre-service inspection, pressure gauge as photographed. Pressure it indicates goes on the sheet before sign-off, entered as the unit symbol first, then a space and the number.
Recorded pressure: kg/cm² 1.5
